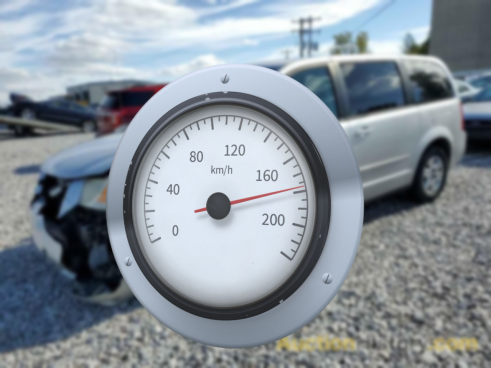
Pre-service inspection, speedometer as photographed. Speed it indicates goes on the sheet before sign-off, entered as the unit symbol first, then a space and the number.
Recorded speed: km/h 177.5
